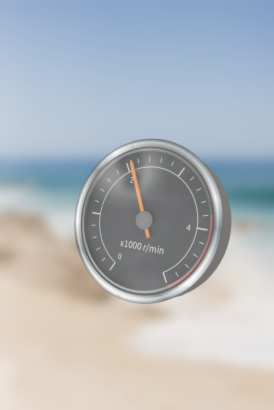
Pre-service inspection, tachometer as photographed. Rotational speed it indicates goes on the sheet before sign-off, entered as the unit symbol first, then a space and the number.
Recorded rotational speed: rpm 2100
